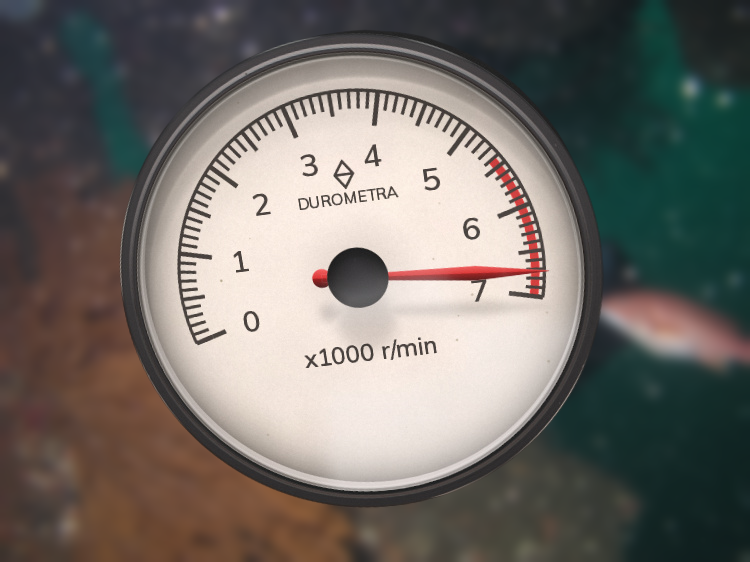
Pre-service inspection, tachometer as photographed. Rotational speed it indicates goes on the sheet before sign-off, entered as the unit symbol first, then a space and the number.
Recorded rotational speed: rpm 6700
